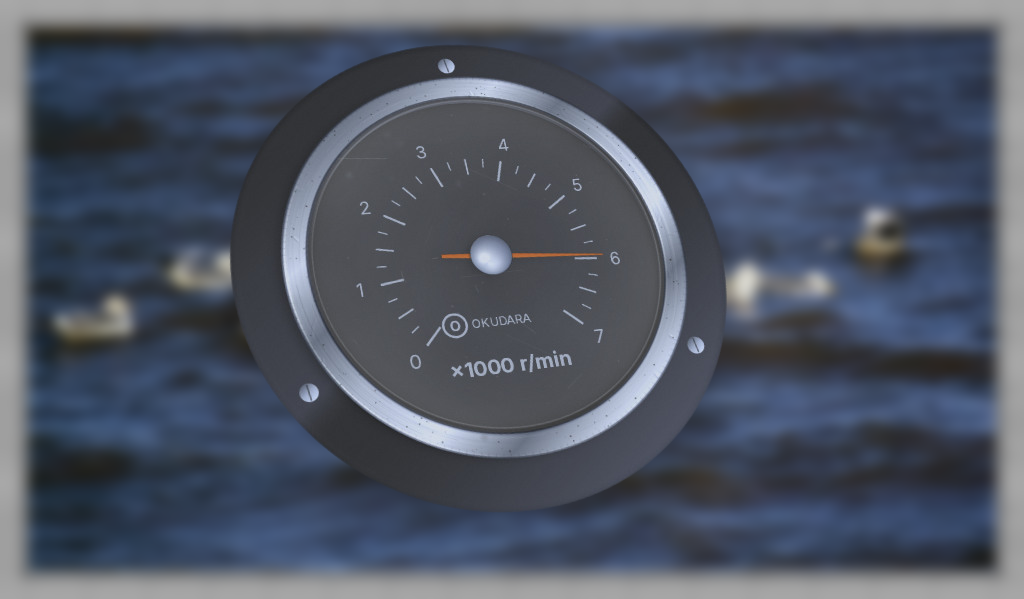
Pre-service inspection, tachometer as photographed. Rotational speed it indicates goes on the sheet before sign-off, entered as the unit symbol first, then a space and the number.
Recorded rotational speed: rpm 6000
